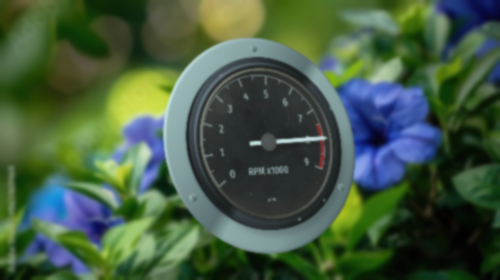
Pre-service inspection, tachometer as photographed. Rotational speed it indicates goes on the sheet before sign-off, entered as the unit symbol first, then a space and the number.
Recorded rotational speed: rpm 8000
